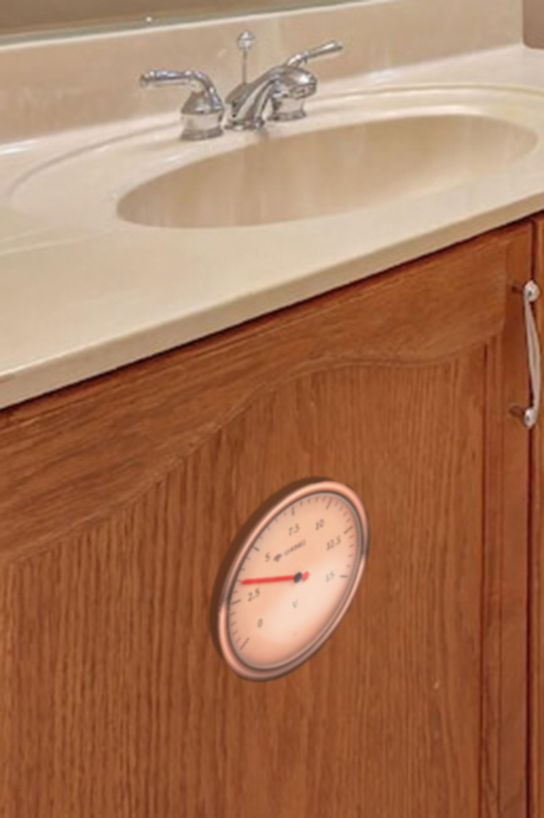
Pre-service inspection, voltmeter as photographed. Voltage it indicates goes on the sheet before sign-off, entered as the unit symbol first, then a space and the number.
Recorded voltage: V 3.5
